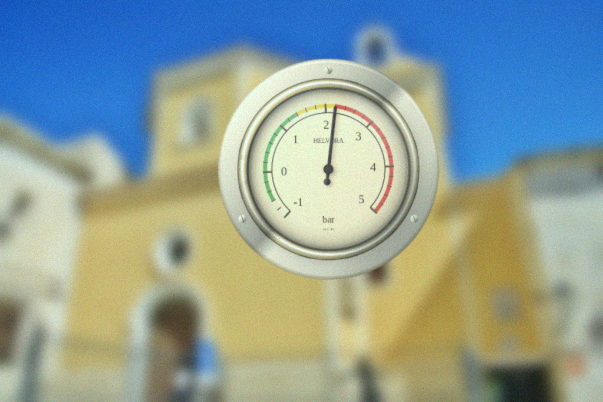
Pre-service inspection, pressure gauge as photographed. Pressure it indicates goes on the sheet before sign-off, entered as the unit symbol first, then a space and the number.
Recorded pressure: bar 2.2
